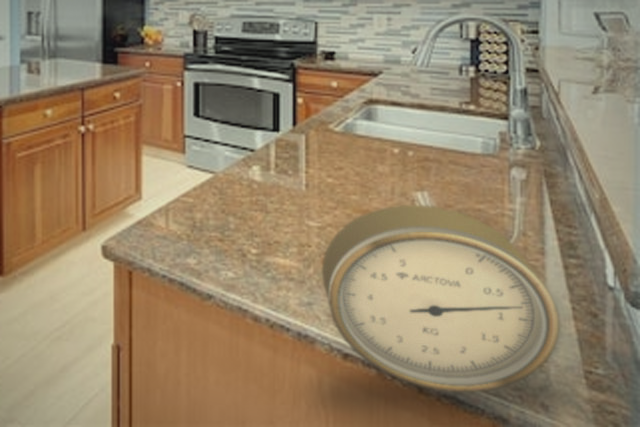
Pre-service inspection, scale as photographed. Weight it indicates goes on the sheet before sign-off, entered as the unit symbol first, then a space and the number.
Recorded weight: kg 0.75
